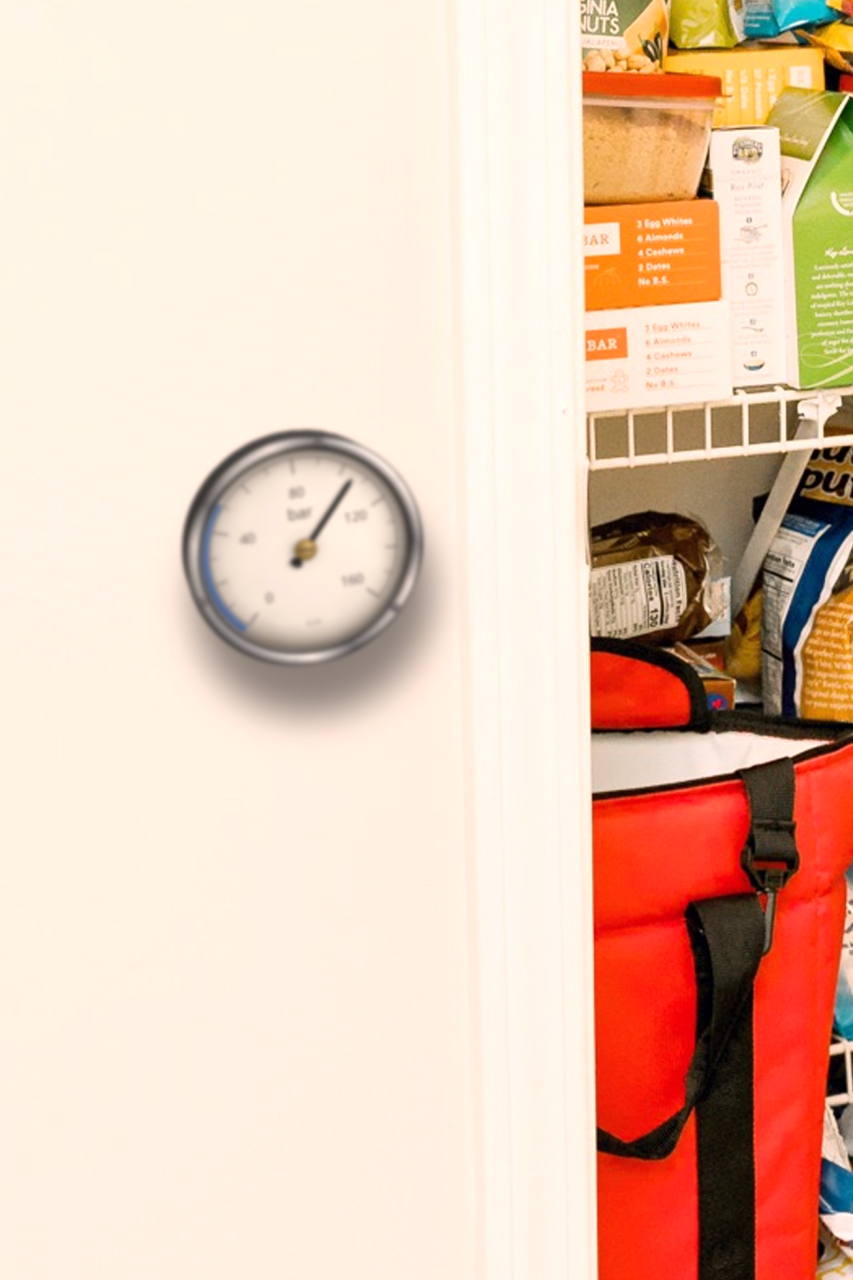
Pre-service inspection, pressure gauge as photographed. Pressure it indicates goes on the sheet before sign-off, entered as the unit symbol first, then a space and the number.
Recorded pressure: bar 105
